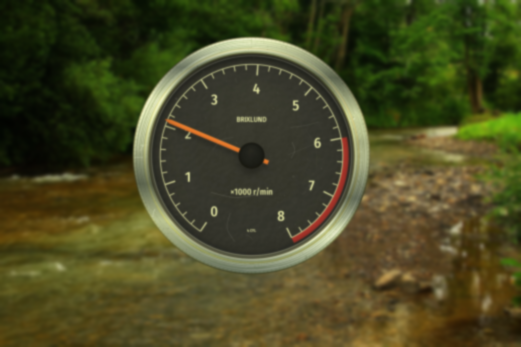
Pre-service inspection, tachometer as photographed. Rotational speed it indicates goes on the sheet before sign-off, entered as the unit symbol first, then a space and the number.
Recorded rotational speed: rpm 2100
